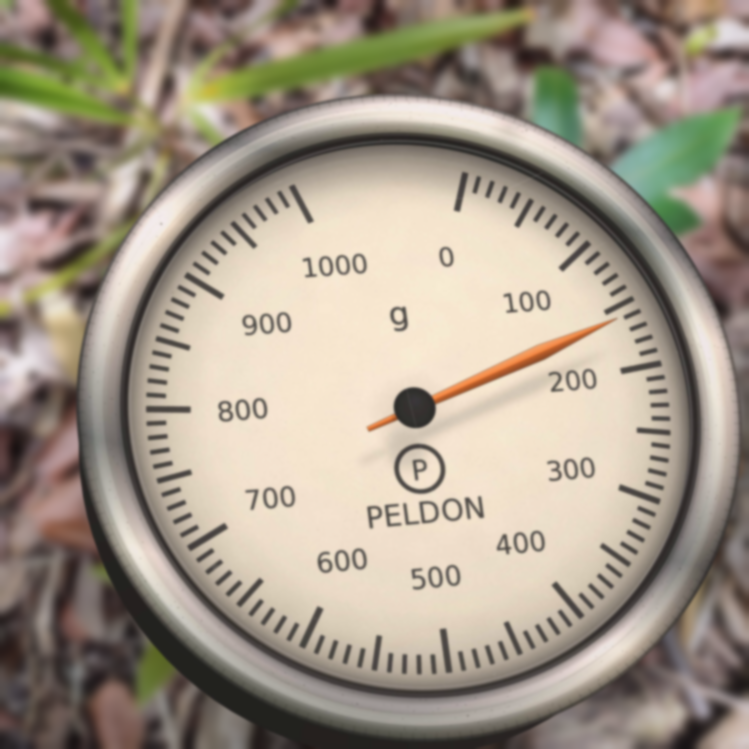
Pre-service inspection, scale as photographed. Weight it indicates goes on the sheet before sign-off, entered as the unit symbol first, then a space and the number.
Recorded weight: g 160
